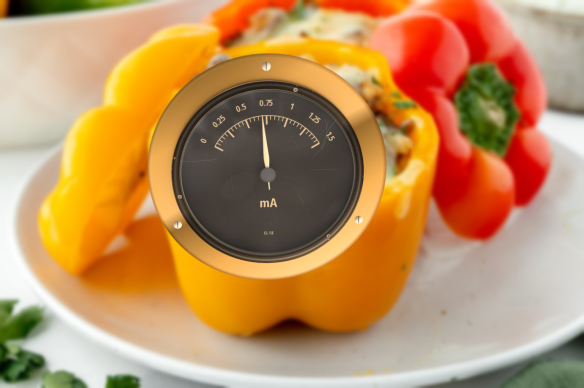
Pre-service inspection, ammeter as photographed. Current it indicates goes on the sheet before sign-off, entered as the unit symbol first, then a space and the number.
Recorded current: mA 0.7
